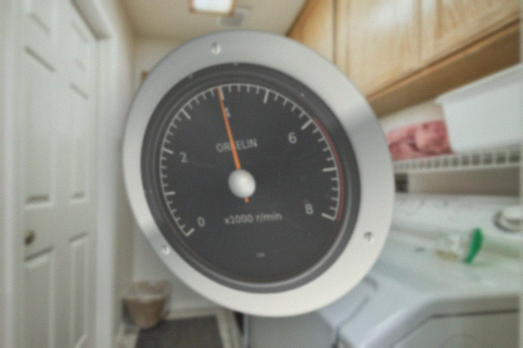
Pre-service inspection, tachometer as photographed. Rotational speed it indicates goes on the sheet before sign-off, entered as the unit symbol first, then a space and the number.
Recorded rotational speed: rpm 4000
